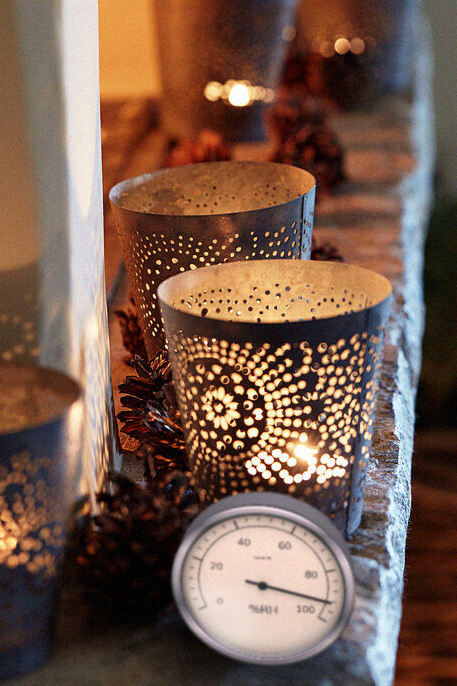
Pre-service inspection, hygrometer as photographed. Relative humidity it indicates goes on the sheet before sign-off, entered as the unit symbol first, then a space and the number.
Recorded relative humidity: % 92
